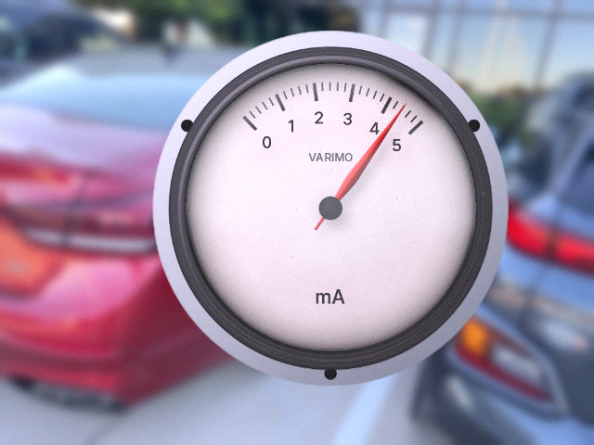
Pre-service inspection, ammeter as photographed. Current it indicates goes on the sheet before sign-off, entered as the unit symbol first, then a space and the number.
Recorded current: mA 4.4
